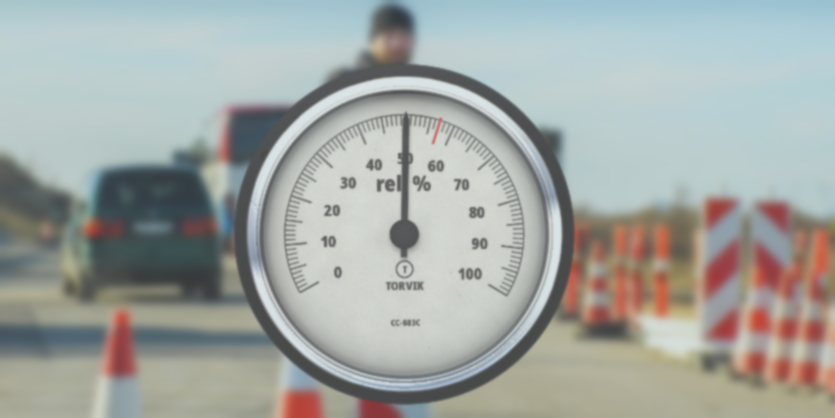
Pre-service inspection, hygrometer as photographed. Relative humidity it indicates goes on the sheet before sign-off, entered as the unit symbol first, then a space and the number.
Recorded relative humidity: % 50
